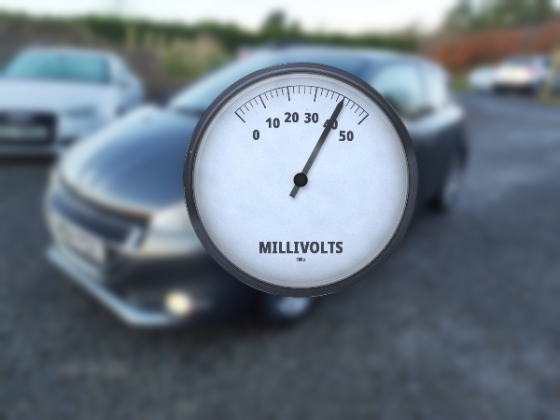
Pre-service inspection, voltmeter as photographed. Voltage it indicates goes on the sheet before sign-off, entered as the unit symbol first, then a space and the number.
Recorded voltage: mV 40
